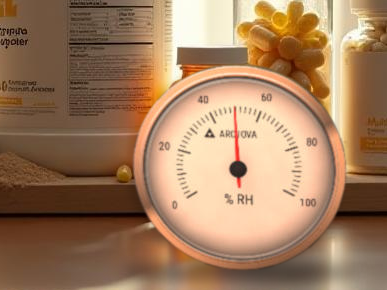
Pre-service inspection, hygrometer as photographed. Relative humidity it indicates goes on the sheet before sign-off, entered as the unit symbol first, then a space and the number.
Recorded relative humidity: % 50
